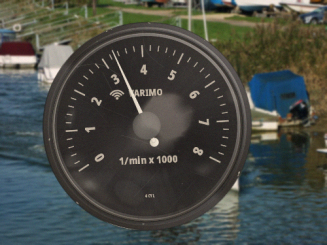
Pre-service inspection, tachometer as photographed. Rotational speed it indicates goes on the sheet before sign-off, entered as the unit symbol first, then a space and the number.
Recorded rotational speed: rpm 3300
